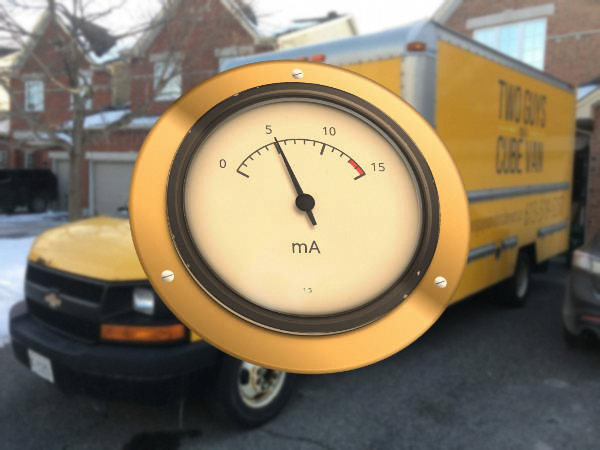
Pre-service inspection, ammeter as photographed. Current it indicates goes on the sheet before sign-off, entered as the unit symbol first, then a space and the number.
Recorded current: mA 5
